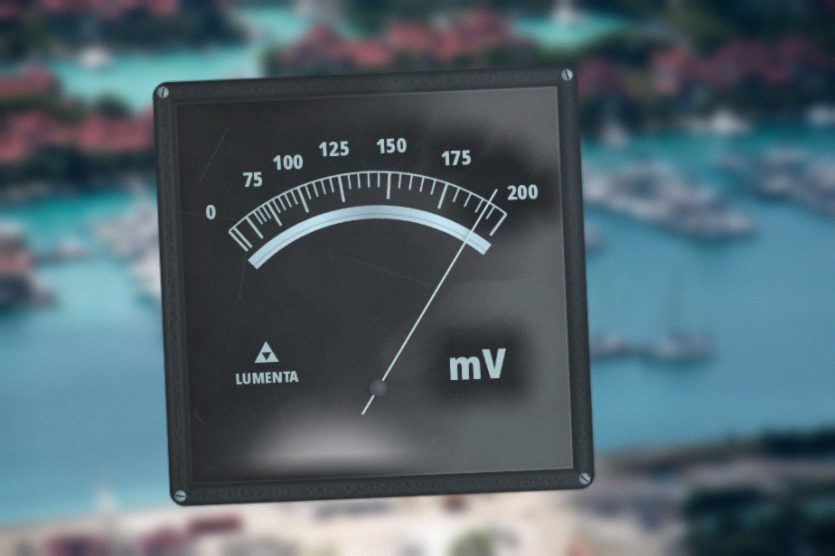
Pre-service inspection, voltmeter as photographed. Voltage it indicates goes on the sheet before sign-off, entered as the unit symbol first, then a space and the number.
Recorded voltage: mV 192.5
